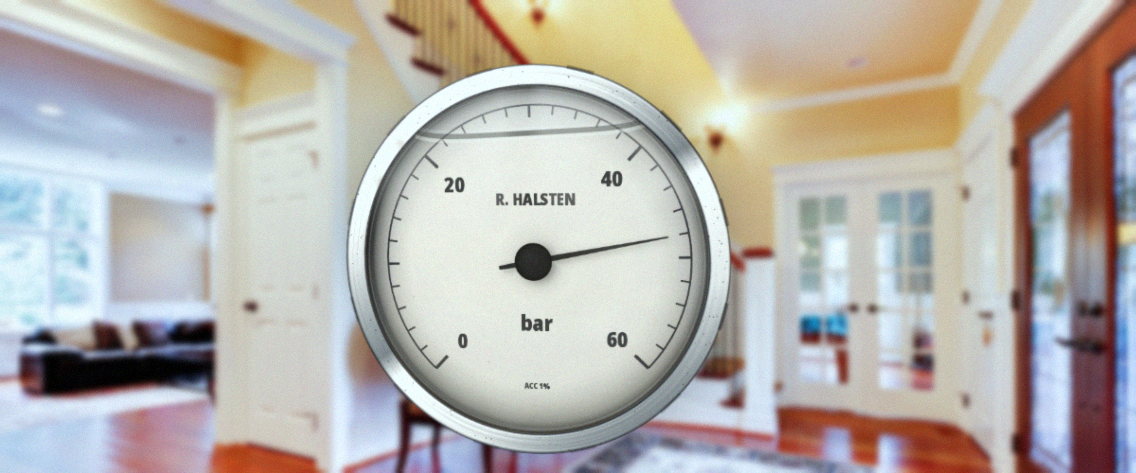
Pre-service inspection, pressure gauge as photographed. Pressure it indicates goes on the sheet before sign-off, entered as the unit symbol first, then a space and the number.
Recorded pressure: bar 48
